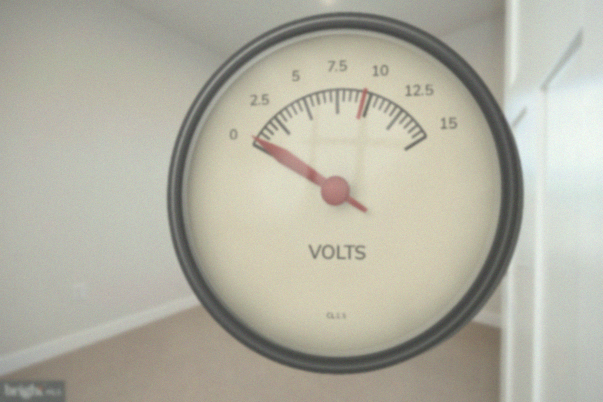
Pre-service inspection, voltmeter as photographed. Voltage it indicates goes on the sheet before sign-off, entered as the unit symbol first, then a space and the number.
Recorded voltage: V 0.5
